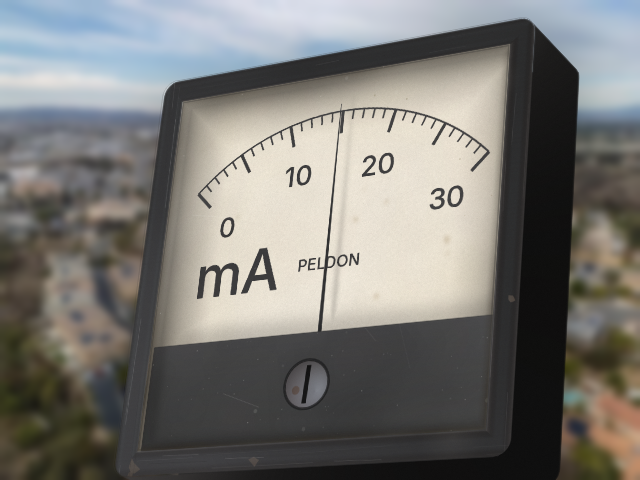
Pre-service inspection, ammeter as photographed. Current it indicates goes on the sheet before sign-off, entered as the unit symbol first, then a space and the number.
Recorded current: mA 15
